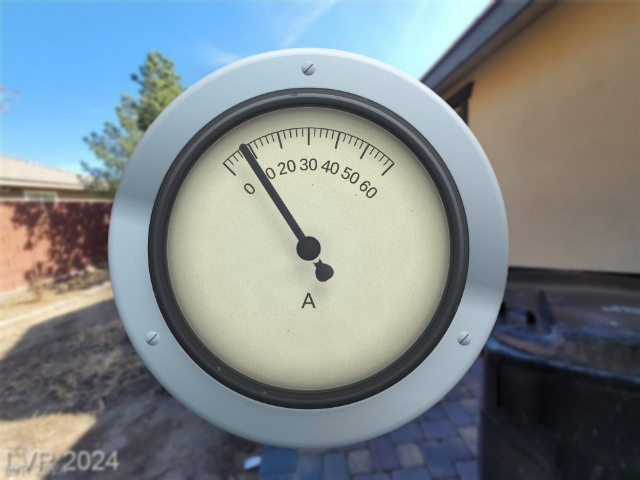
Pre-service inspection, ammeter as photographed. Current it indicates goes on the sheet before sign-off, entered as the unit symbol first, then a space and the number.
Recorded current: A 8
